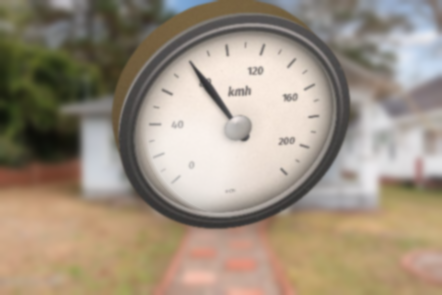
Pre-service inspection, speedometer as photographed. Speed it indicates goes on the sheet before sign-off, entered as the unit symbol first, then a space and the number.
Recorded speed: km/h 80
